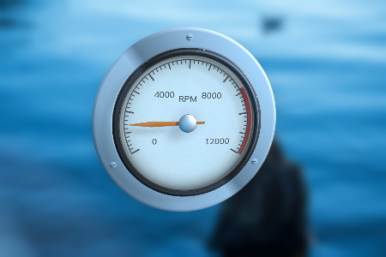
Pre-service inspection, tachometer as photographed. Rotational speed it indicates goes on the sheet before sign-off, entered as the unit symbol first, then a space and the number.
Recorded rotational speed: rpm 1400
